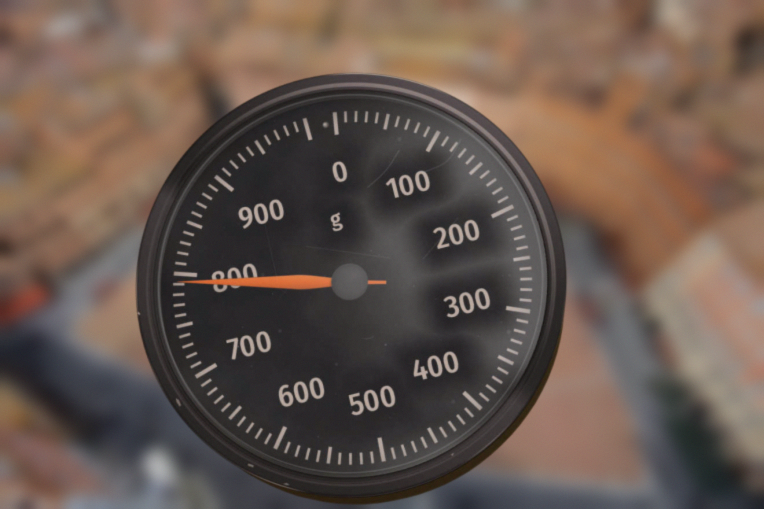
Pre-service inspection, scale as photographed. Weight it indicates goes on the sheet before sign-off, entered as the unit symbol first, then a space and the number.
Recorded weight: g 790
